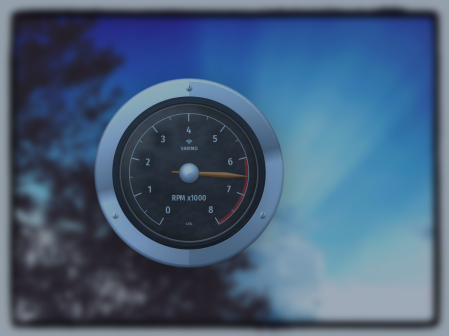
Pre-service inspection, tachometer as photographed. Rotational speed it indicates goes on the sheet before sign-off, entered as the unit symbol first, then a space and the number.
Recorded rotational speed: rpm 6500
